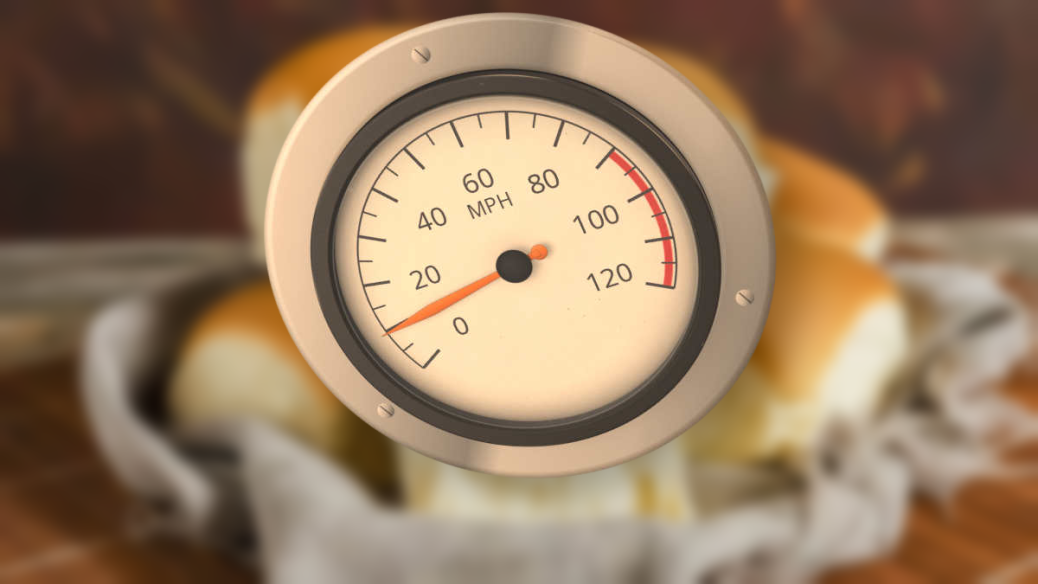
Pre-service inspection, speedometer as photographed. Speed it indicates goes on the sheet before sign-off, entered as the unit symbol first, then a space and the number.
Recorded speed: mph 10
